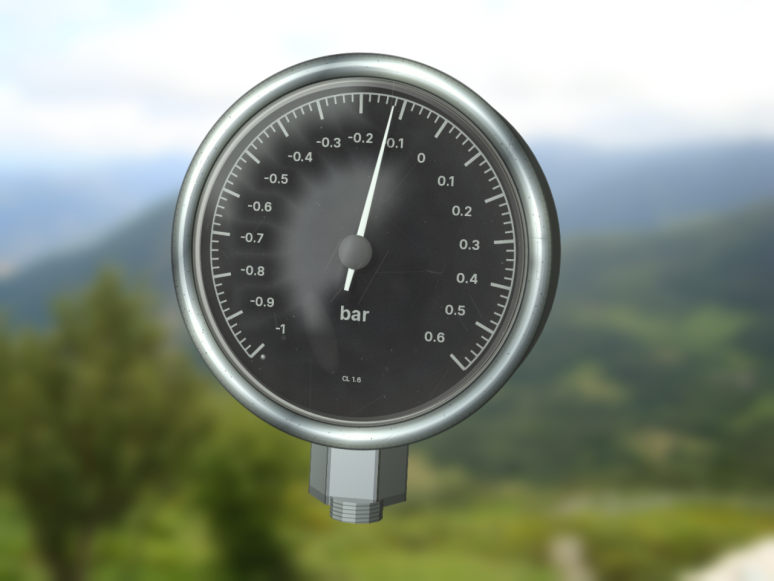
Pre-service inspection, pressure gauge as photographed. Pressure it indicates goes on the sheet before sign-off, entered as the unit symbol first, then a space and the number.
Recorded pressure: bar -0.12
